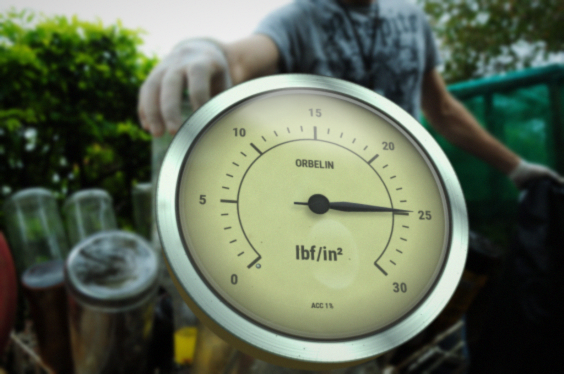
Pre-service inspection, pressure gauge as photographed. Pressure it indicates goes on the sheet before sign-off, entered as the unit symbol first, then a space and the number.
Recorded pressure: psi 25
